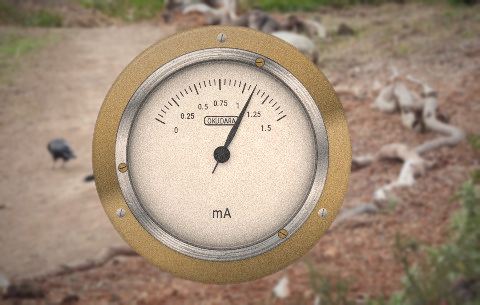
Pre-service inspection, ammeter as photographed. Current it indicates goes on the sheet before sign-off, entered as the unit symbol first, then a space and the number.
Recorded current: mA 1.1
